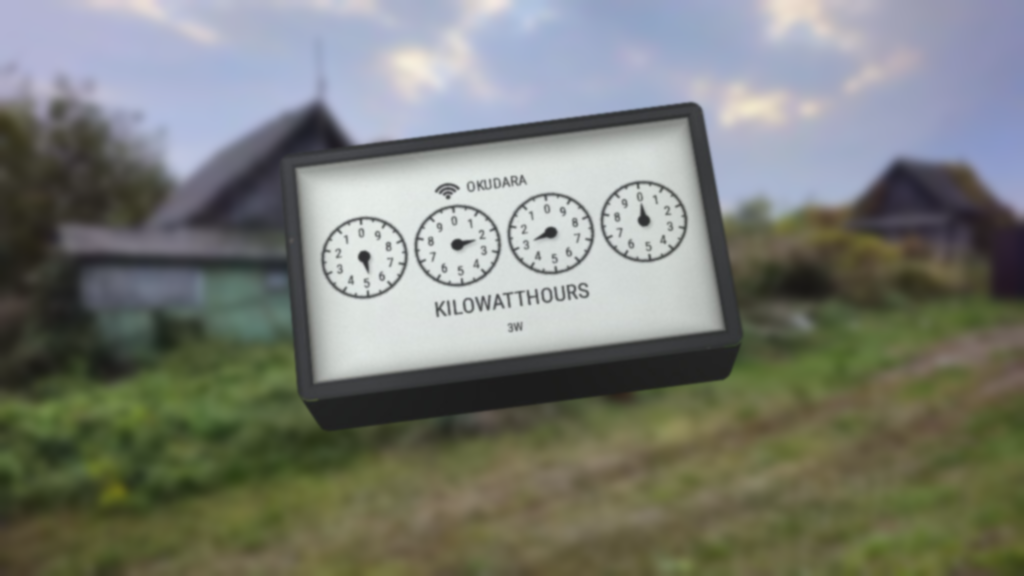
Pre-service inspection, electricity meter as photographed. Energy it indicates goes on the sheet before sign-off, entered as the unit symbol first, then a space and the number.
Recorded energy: kWh 5230
